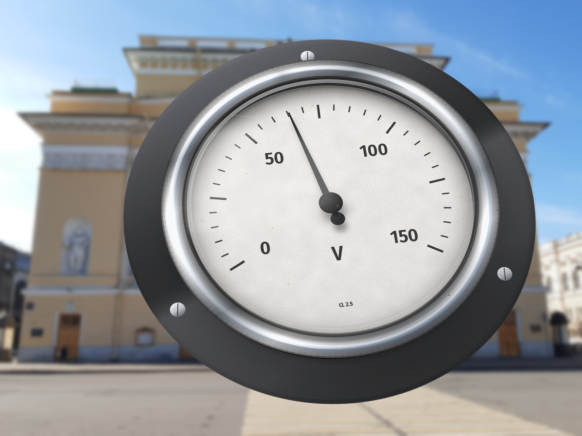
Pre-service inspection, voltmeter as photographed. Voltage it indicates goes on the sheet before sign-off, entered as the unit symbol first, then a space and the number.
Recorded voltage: V 65
